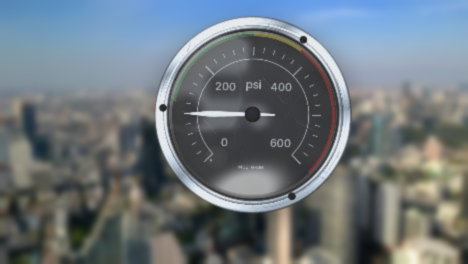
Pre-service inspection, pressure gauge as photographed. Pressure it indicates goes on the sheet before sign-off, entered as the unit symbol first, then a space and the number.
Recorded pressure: psi 100
